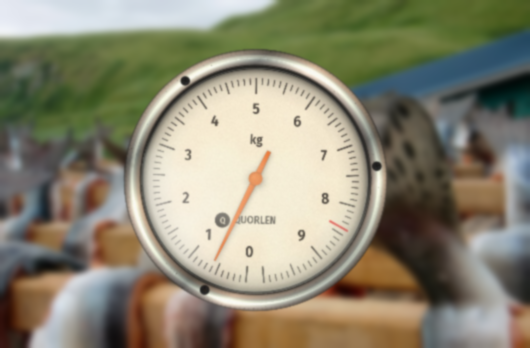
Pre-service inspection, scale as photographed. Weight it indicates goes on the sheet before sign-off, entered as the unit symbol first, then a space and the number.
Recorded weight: kg 0.6
